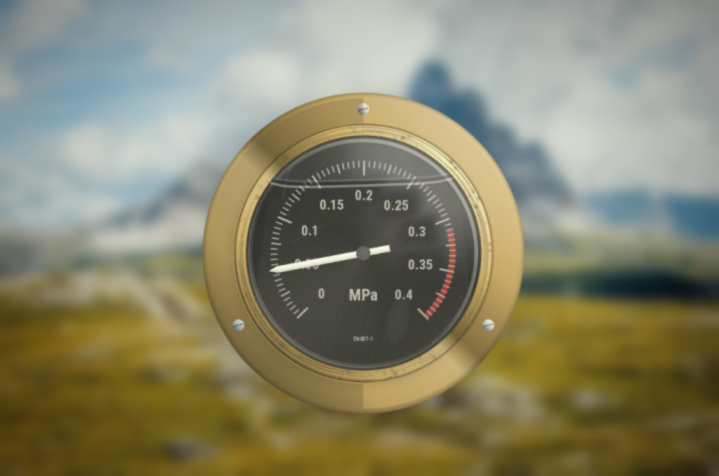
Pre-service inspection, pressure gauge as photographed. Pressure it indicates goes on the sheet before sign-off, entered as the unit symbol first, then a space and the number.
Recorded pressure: MPa 0.05
